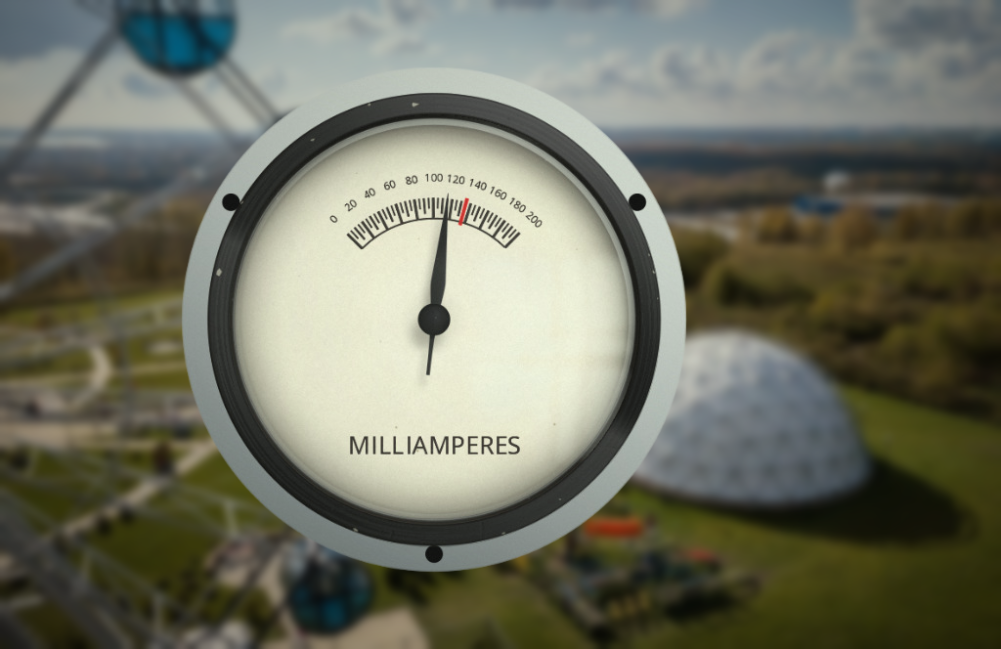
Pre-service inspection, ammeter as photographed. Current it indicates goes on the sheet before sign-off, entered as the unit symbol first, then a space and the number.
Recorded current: mA 115
